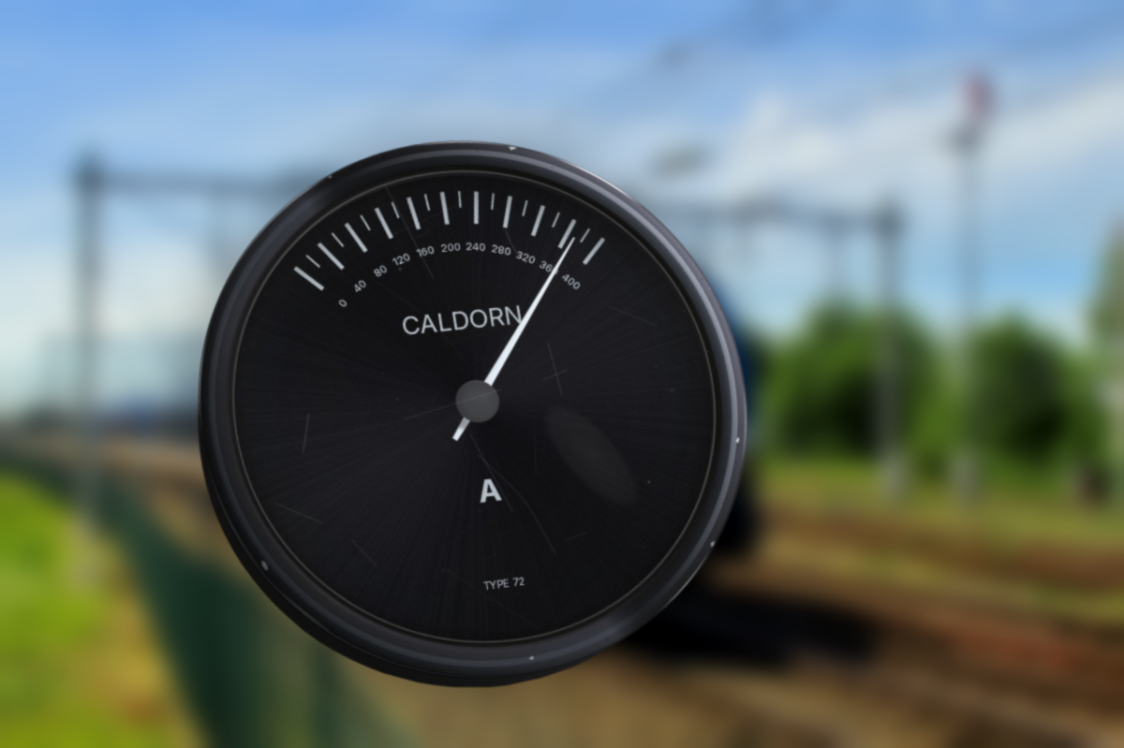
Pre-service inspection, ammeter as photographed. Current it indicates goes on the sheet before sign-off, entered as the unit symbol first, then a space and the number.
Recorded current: A 370
